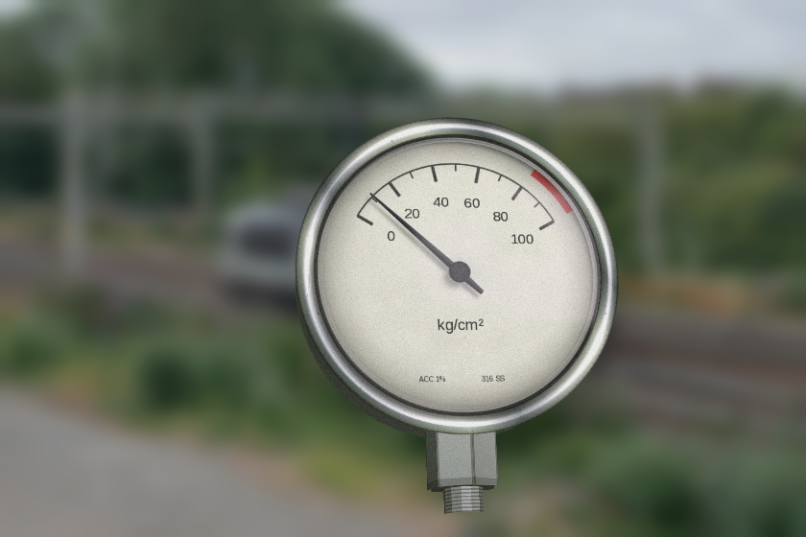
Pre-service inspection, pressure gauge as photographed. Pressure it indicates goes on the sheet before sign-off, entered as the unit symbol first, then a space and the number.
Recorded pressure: kg/cm² 10
